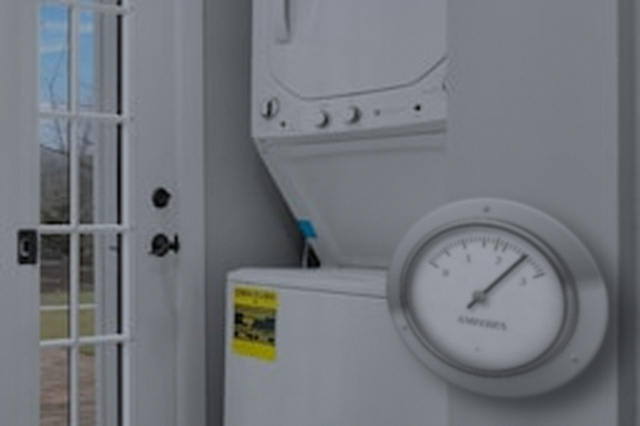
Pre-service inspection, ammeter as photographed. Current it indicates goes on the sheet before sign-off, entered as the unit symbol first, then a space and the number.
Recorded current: A 2.5
